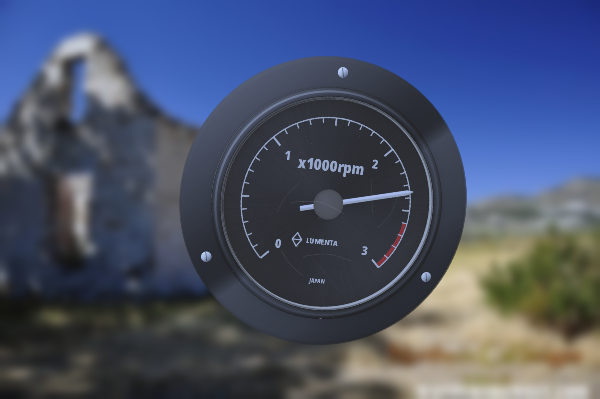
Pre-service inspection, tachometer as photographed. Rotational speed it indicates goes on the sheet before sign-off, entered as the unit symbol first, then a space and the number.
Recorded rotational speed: rpm 2350
